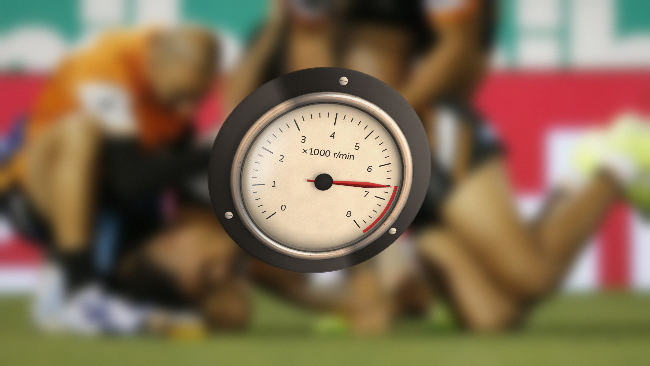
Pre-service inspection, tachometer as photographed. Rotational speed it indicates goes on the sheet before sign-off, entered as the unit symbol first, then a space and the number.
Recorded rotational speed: rpm 6600
